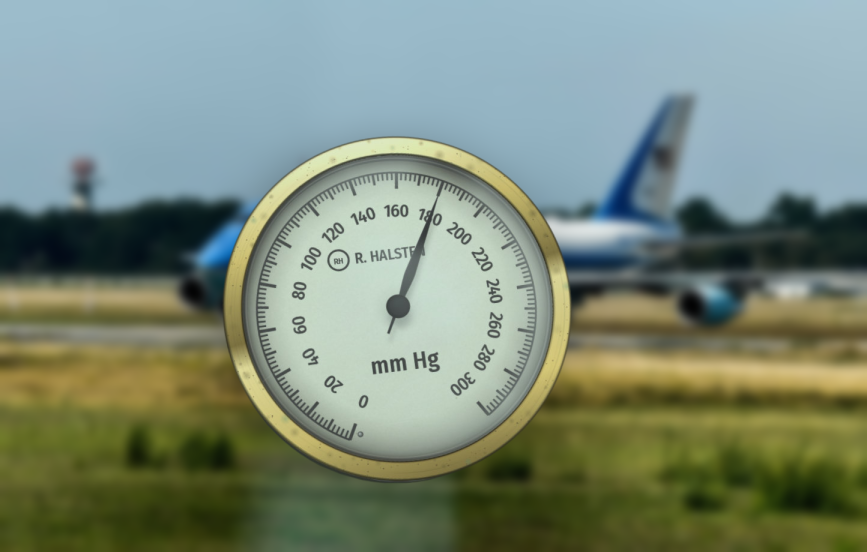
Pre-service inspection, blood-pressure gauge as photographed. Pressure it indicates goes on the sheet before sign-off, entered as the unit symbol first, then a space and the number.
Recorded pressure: mmHg 180
